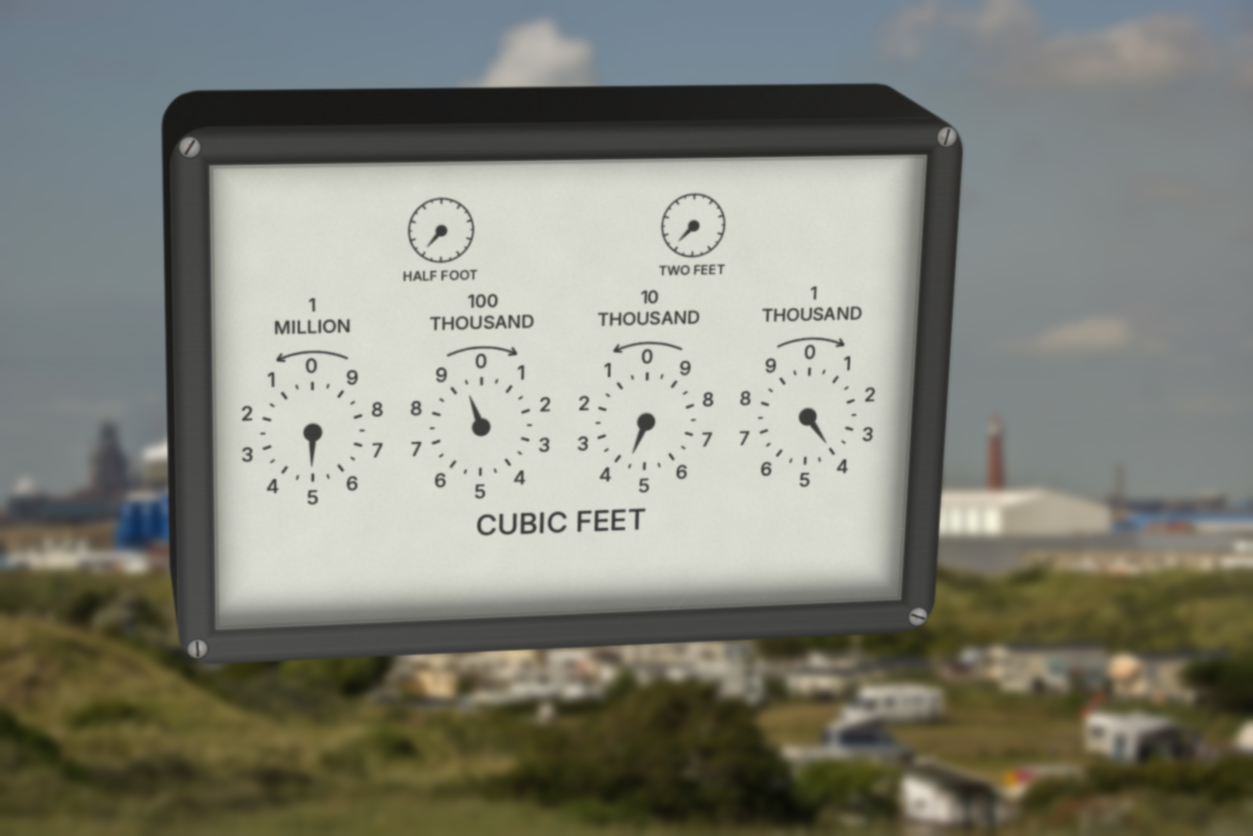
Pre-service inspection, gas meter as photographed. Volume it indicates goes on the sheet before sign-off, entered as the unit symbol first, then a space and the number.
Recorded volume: ft³ 494400
